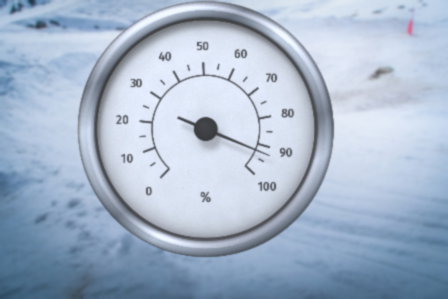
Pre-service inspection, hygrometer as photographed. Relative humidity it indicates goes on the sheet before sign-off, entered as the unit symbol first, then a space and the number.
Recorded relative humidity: % 92.5
